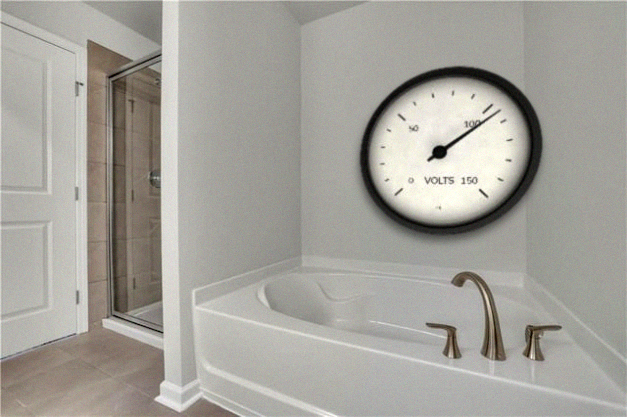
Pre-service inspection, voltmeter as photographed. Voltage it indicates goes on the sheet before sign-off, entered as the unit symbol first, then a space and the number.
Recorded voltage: V 105
